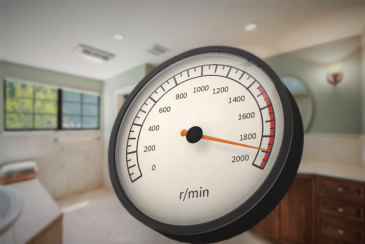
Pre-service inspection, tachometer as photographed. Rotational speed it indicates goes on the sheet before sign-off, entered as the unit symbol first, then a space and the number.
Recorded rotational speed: rpm 1900
